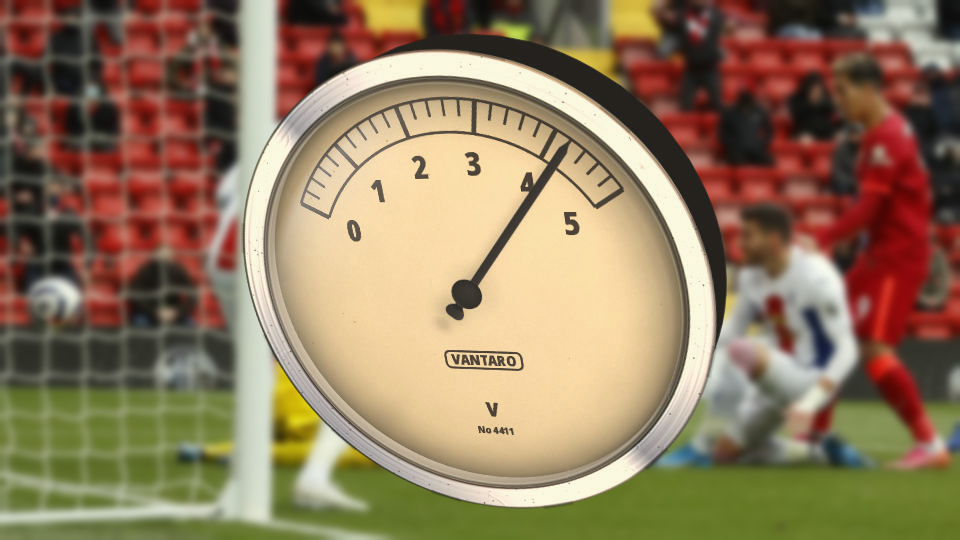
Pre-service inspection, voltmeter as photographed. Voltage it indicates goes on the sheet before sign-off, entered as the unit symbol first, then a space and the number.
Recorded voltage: V 4.2
